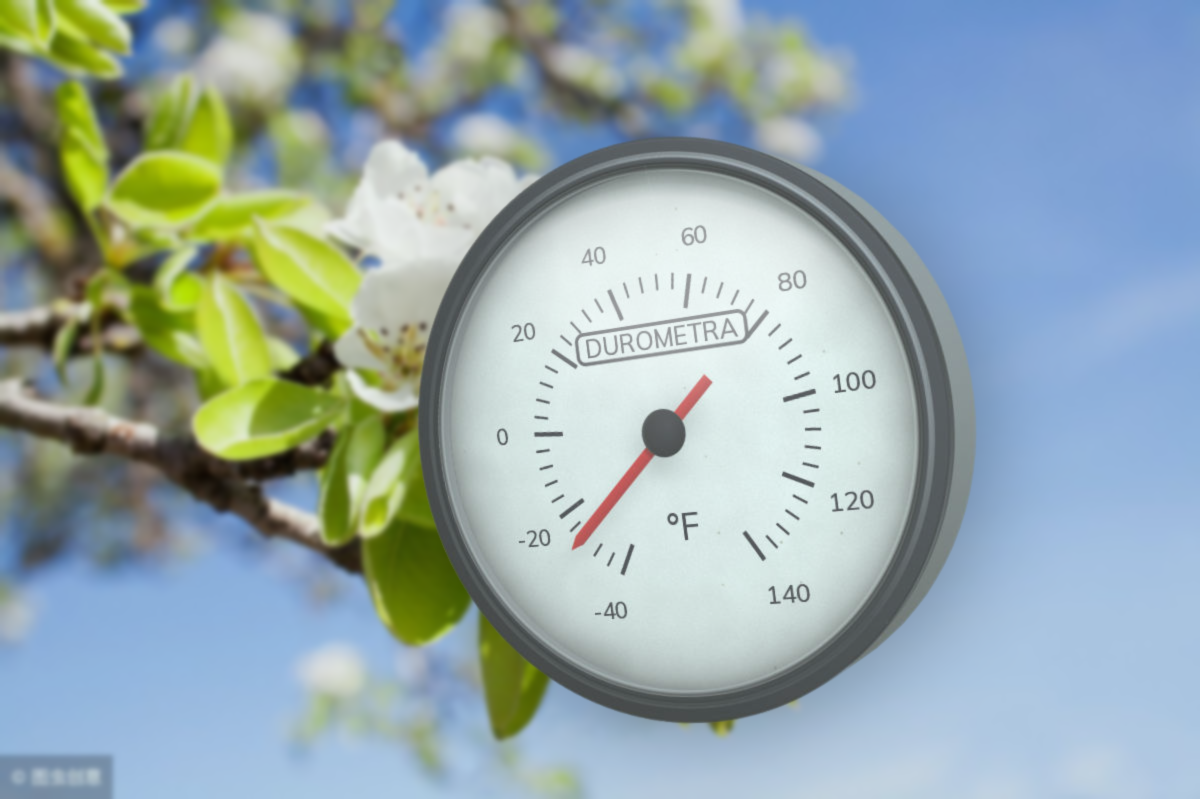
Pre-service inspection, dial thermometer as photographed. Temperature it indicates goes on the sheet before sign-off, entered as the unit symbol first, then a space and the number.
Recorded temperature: °F -28
